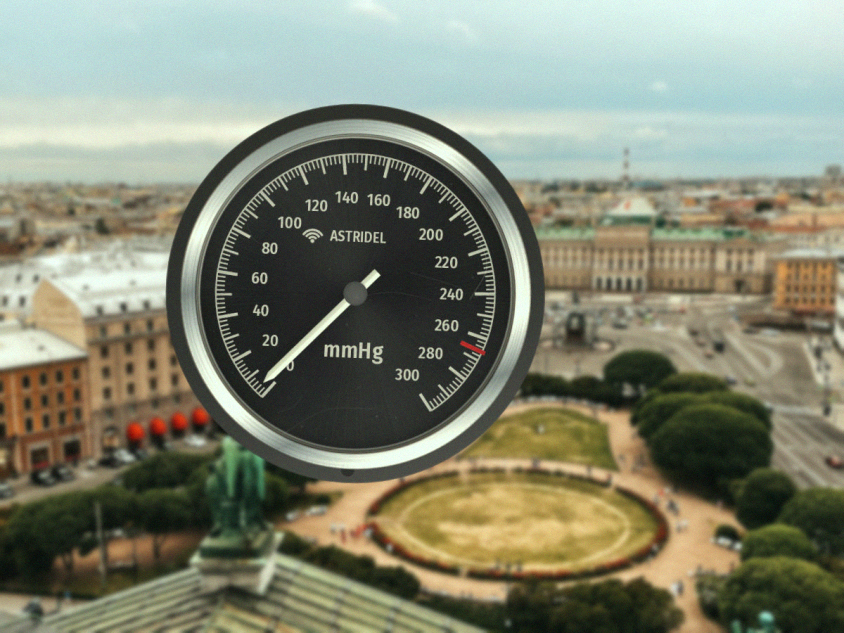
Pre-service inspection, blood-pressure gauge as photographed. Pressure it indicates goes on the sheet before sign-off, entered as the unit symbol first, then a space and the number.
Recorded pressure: mmHg 4
